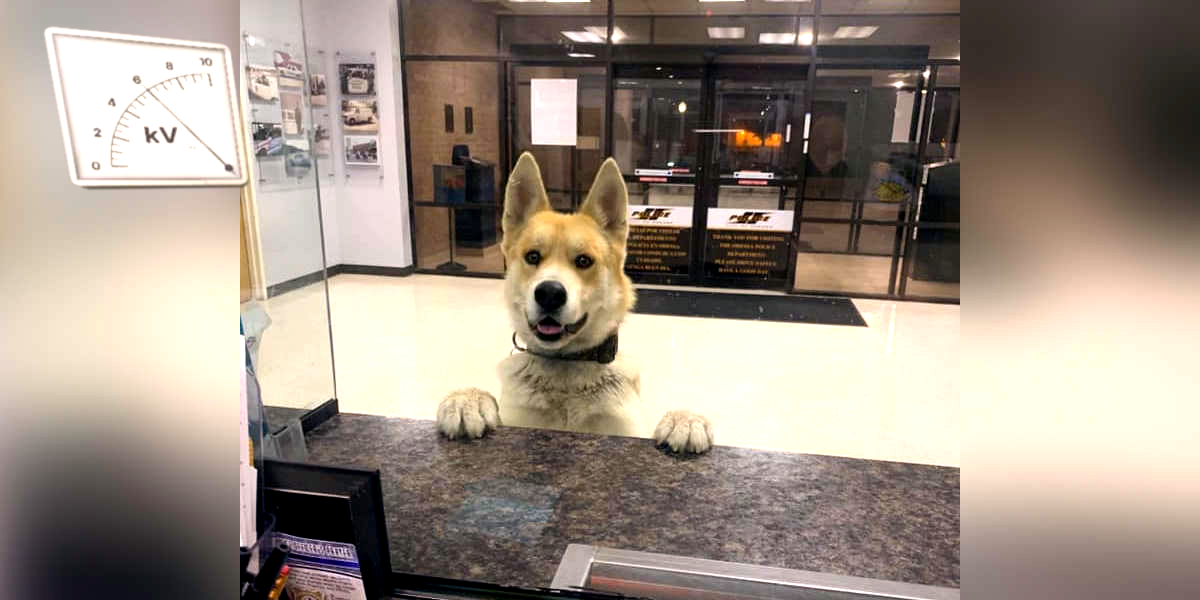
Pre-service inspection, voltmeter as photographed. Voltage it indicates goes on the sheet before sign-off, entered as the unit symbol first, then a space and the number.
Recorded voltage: kV 6
